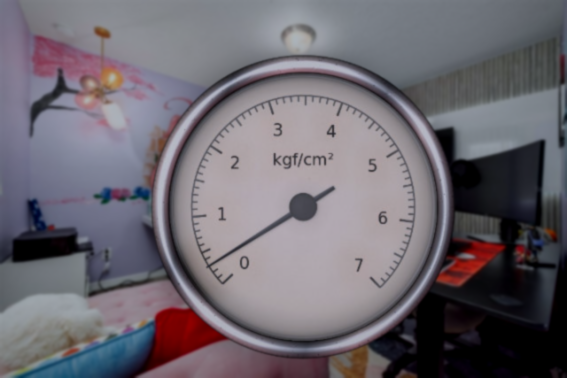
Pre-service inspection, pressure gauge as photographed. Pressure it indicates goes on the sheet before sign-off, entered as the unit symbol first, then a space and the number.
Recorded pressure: kg/cm² 0.3
